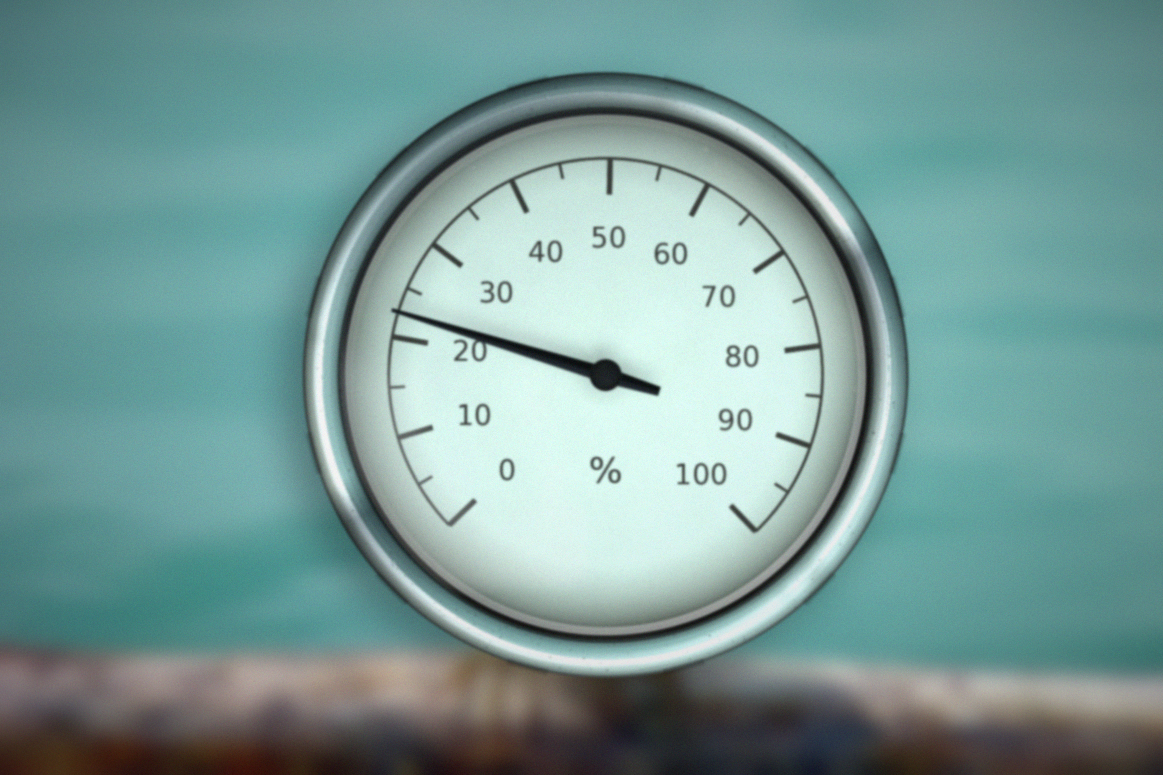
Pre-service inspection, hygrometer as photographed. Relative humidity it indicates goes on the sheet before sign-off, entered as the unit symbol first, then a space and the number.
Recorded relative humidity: % 22.5
